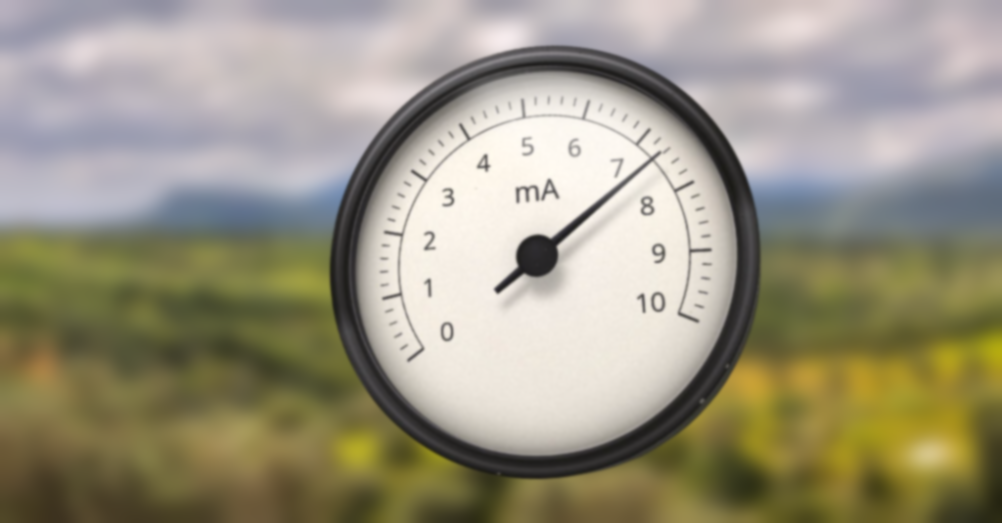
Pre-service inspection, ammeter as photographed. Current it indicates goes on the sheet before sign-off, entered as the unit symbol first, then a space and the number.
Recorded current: mA 7.4
